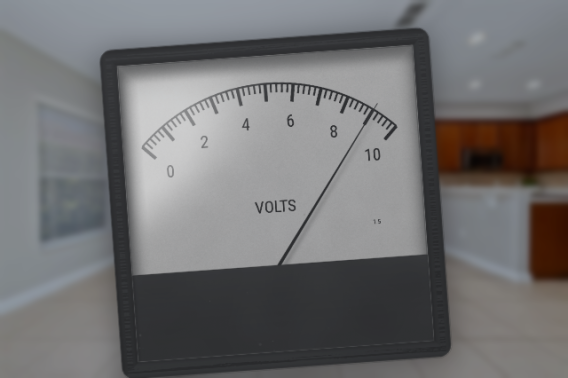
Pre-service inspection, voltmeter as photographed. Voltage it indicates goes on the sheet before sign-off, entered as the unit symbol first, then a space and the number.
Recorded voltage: V 9
